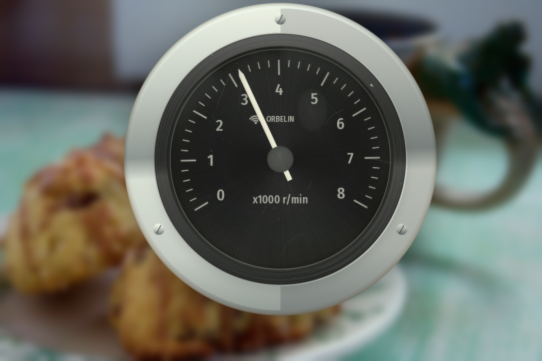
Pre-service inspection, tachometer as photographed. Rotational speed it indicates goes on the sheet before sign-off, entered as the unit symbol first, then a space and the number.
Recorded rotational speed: rpm 3200
